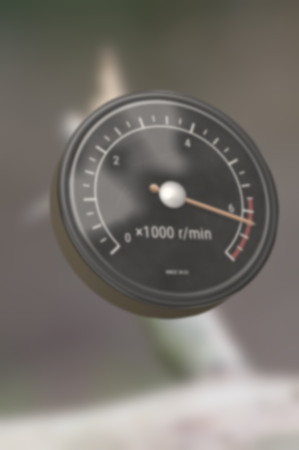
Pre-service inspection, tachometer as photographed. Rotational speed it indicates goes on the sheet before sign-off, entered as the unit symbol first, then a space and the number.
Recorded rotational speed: rpm 6250
